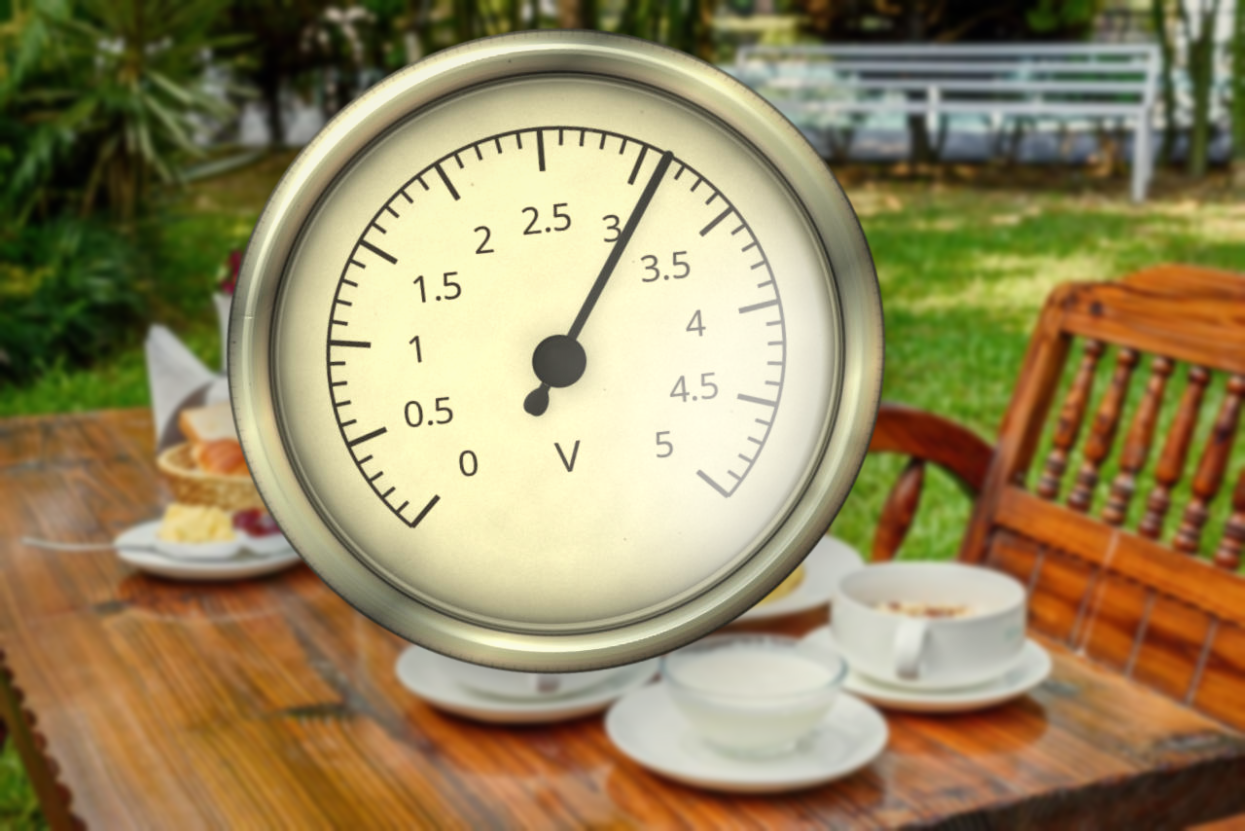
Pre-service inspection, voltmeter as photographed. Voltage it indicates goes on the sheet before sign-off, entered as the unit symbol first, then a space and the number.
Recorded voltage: V 3.1
